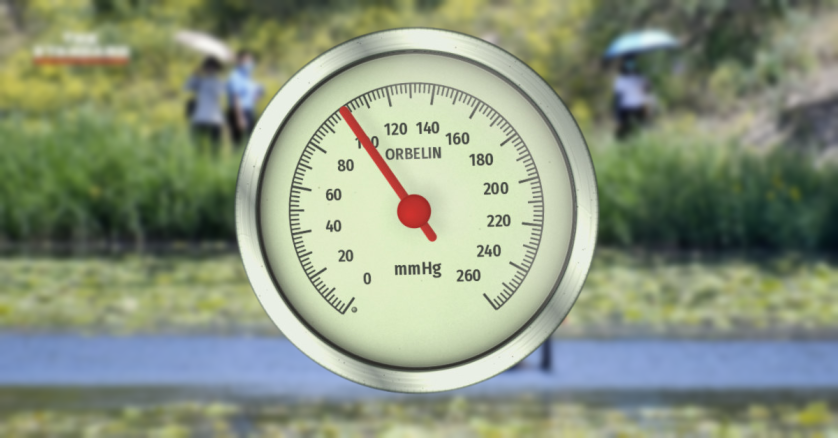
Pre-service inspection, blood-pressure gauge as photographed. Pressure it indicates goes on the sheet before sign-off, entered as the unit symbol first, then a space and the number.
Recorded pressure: mmHg 100
